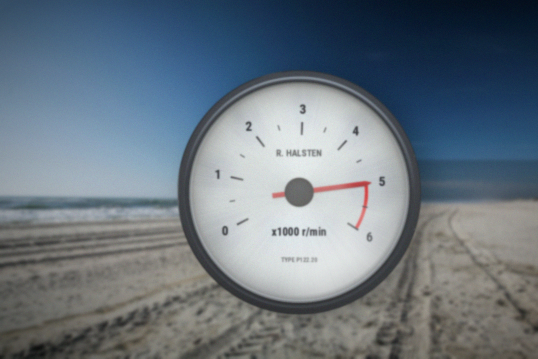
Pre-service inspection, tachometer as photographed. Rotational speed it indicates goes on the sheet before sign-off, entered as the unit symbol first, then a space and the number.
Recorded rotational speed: rpm 5000
